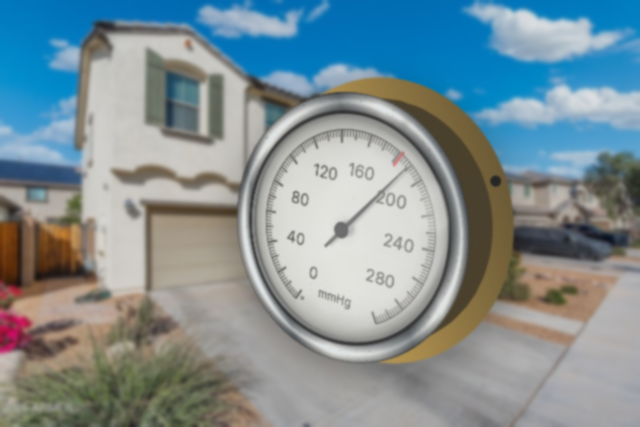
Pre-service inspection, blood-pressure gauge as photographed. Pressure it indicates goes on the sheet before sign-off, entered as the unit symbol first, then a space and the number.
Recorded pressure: mmHg 190
